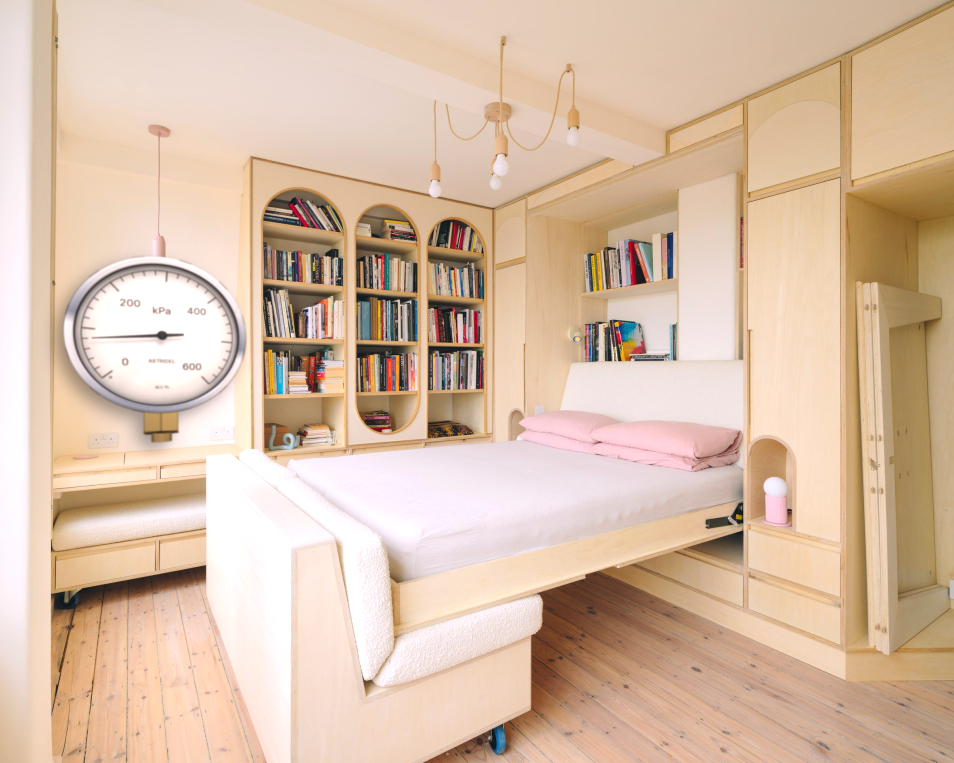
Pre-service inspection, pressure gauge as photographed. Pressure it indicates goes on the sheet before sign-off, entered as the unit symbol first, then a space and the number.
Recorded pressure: kPa 80
